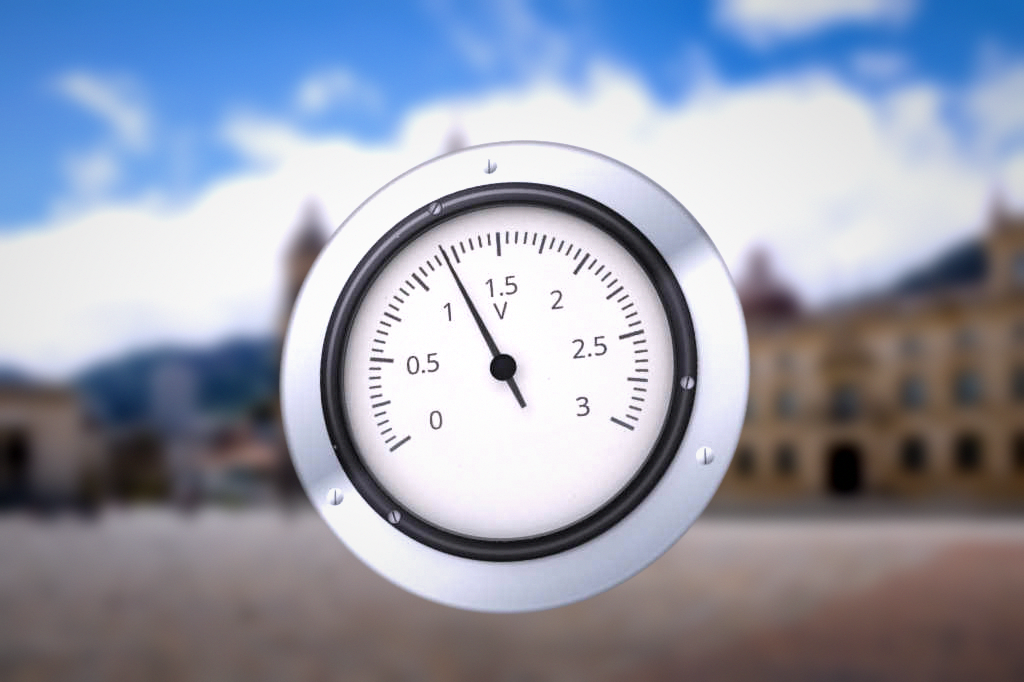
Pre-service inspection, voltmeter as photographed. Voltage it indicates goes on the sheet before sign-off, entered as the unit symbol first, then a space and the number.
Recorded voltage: V 1.2
